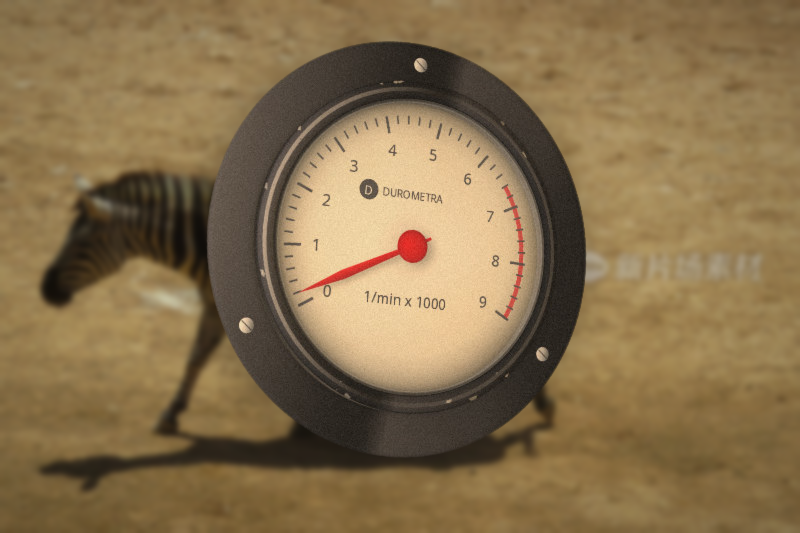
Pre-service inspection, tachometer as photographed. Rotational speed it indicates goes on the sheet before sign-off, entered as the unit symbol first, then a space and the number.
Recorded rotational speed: rpm 200
